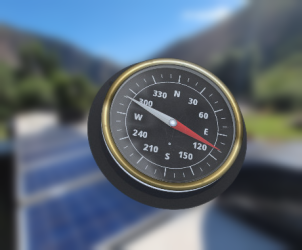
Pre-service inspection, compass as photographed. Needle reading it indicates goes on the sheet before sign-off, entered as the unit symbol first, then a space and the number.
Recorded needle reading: ° 110
